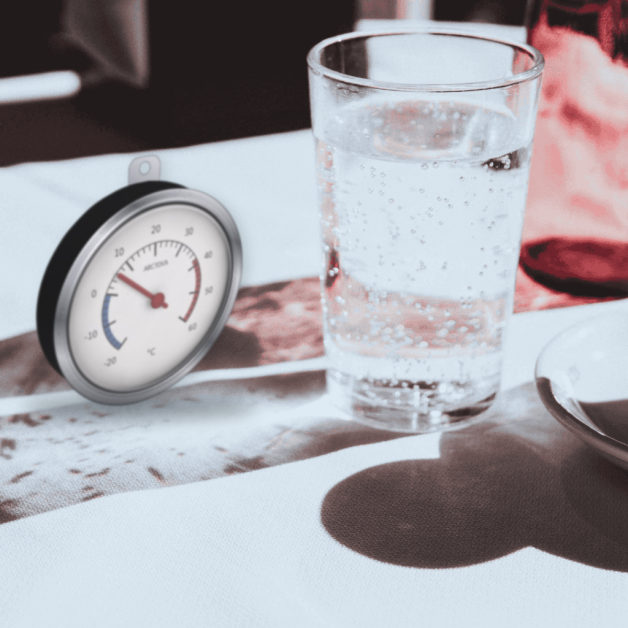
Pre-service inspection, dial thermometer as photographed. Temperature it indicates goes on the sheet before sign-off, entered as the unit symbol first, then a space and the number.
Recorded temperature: °C 6
